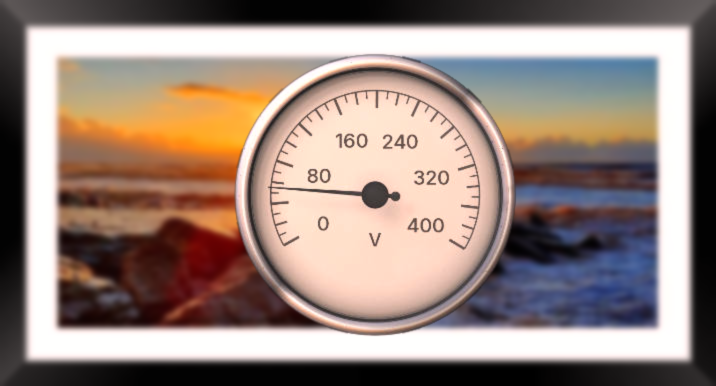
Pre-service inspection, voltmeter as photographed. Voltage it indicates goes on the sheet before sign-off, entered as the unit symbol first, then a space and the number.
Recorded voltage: V 55
